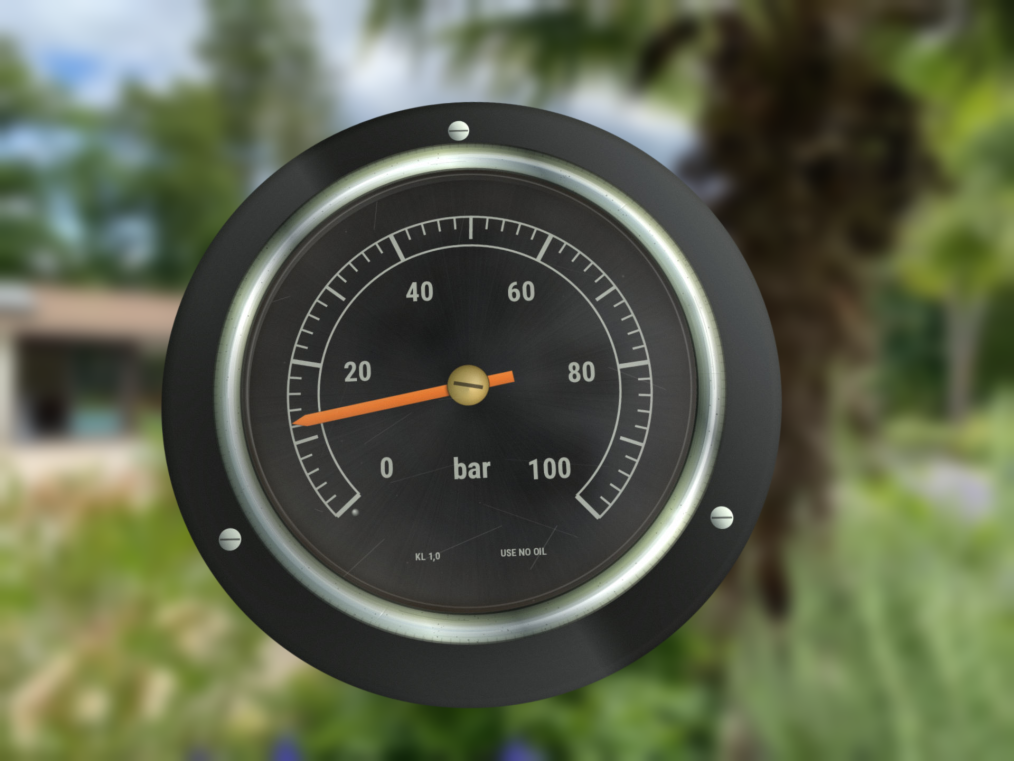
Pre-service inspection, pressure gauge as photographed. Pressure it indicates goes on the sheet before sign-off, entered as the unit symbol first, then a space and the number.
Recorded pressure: bar 12
